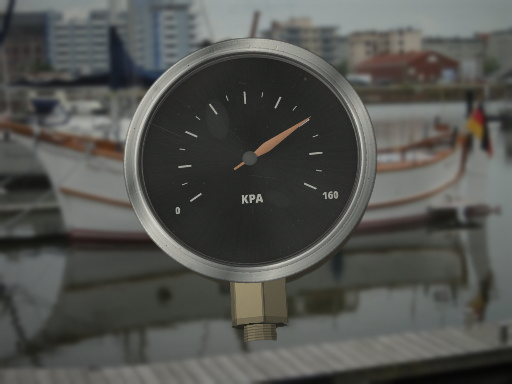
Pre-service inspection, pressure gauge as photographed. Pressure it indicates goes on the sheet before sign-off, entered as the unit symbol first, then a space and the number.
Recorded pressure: kPa 120
